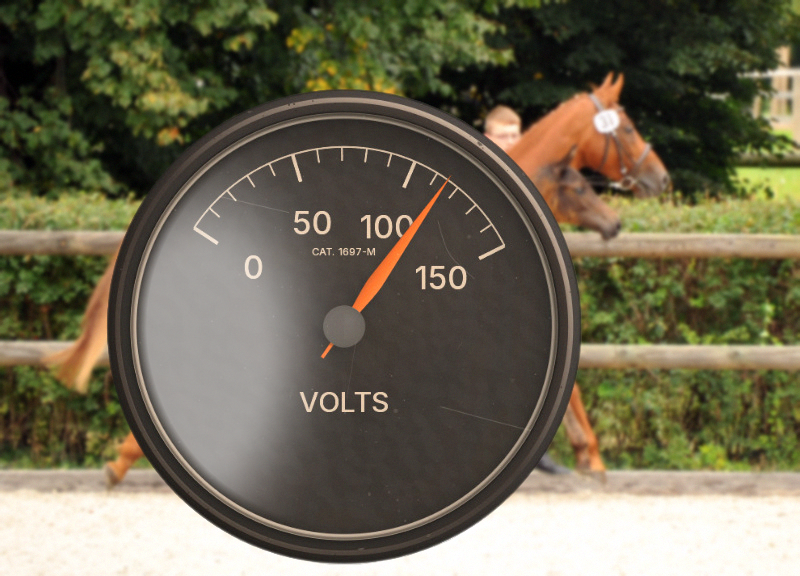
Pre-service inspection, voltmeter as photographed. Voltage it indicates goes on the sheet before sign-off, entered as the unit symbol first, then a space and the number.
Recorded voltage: V 115
